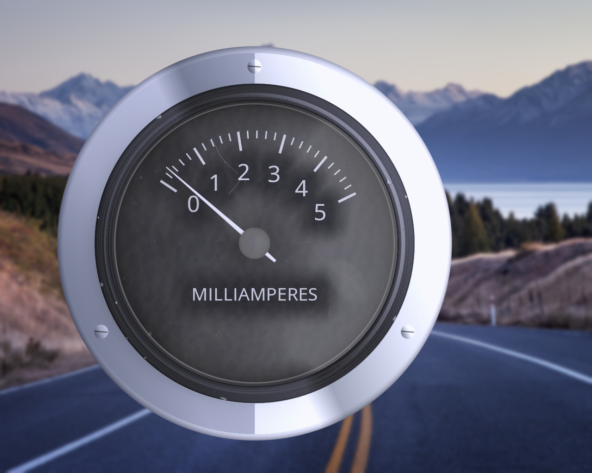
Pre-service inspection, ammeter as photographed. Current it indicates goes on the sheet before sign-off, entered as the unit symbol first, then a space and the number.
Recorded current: mA 0.3
